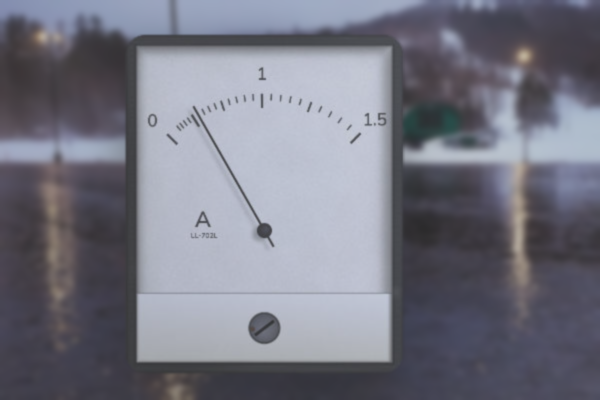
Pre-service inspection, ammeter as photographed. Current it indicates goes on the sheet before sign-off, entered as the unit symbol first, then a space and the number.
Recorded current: A 0.55
